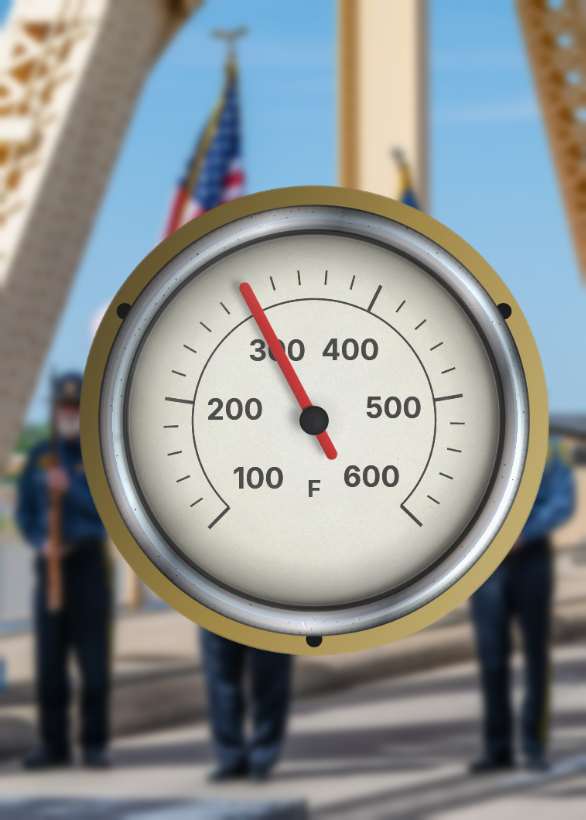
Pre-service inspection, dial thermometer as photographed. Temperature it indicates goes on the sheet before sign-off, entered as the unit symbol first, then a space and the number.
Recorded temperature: °F 300
